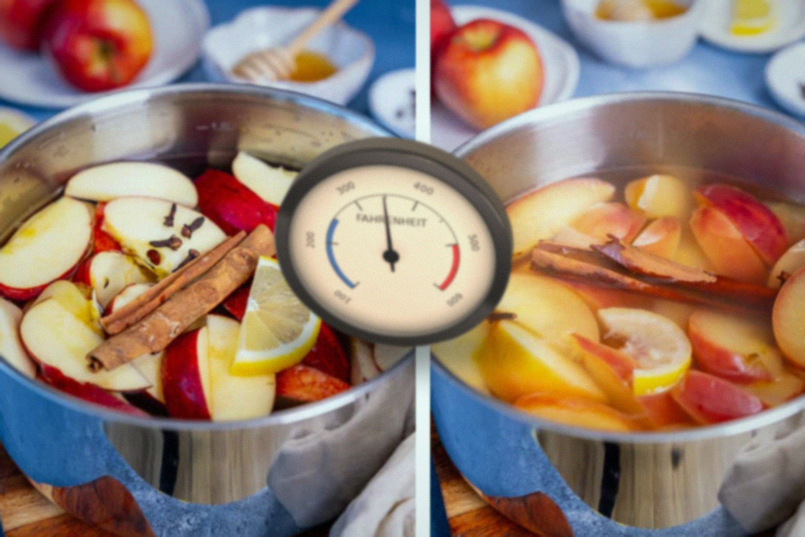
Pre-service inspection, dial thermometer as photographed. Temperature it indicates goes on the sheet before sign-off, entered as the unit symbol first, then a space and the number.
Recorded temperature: °F 350
